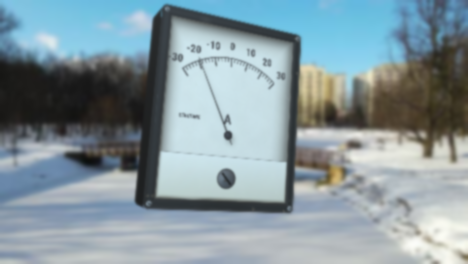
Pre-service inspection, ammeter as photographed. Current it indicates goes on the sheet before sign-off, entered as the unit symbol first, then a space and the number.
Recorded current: A -20
